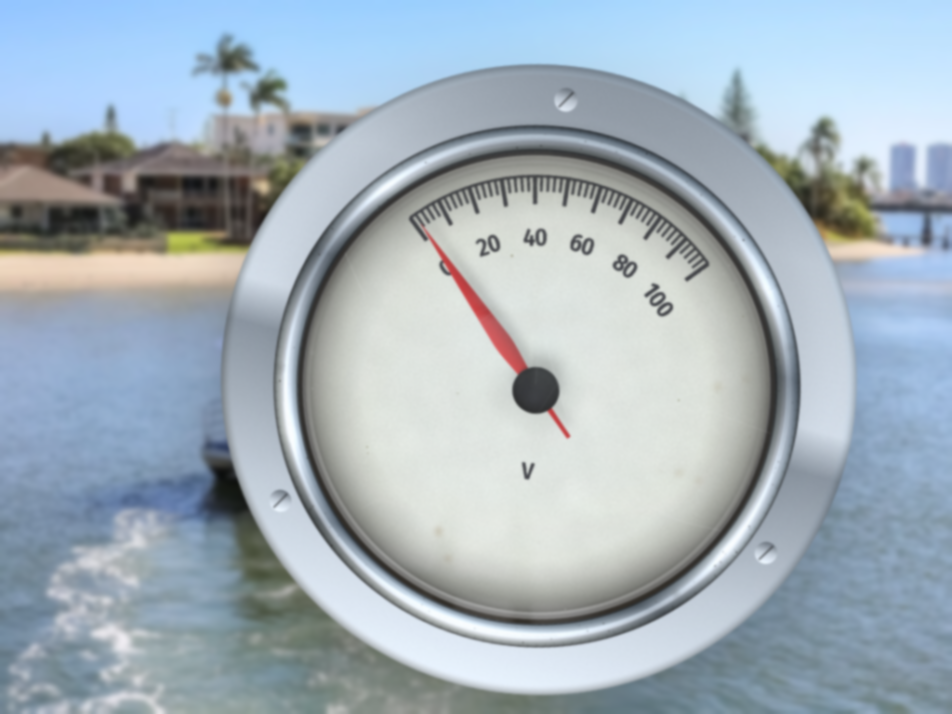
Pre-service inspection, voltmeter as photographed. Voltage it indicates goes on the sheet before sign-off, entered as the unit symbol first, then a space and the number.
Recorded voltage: V 2
